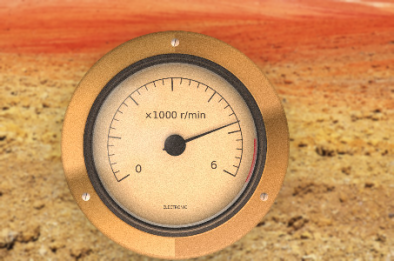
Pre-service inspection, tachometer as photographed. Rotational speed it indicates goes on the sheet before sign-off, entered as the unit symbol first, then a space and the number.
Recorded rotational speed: rpm 4800
